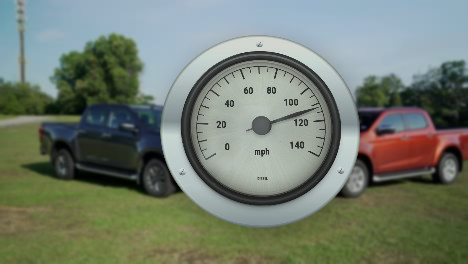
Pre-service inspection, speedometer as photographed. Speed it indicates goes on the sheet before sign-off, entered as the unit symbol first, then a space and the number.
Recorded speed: mph 112.5
